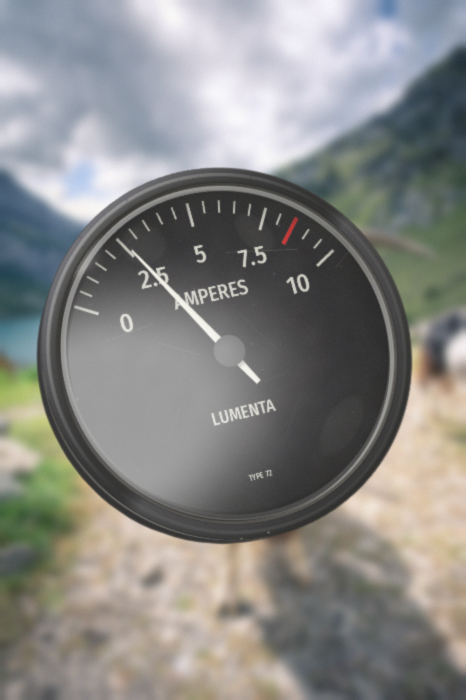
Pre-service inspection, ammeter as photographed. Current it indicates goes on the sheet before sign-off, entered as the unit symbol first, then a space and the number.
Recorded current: A 2.5
